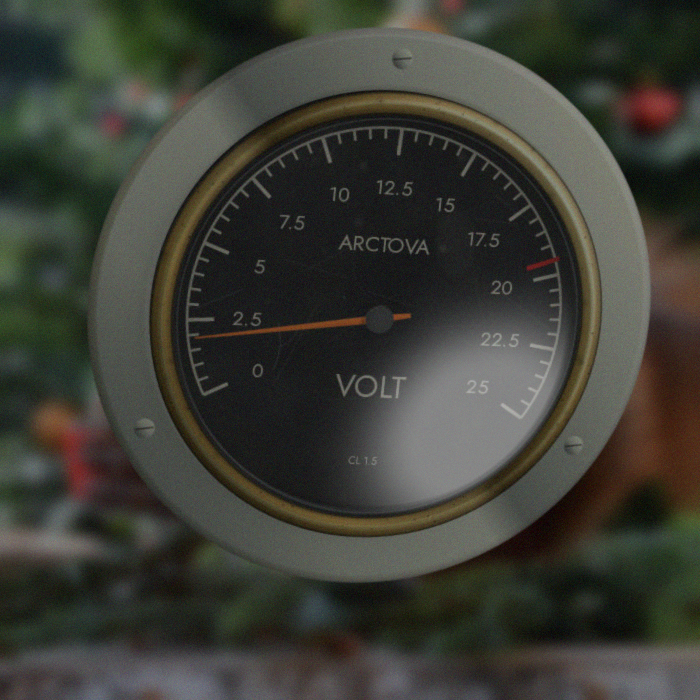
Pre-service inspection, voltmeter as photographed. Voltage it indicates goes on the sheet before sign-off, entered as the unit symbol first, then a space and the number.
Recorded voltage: V 2
